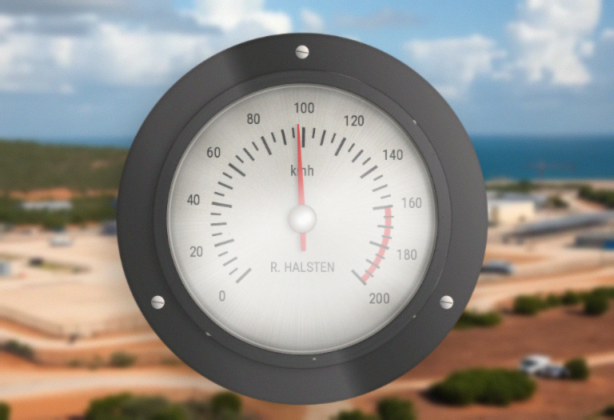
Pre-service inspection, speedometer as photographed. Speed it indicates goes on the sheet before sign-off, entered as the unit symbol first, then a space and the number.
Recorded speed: km/h 97.5
